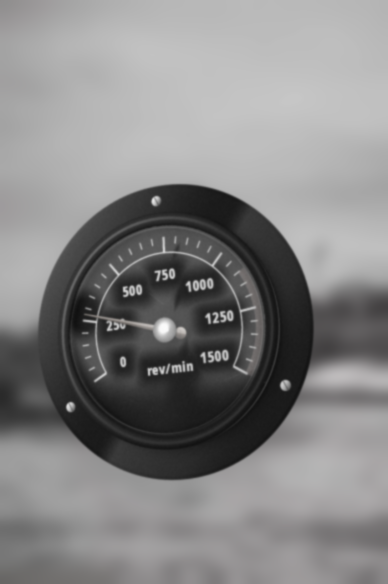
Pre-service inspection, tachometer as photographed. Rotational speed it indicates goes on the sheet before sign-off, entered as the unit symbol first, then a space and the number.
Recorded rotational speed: rpm 275
